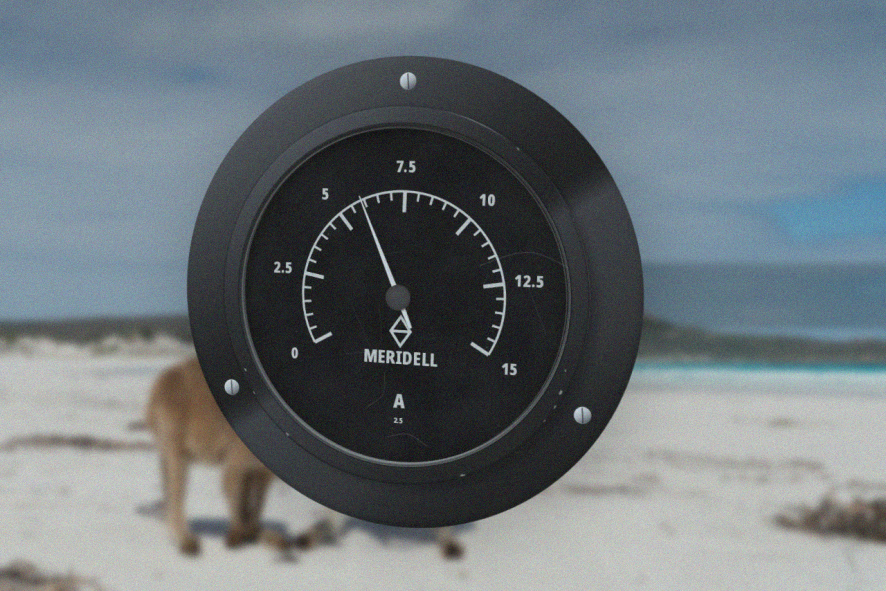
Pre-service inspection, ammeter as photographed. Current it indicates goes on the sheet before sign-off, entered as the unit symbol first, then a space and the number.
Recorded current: A 6
